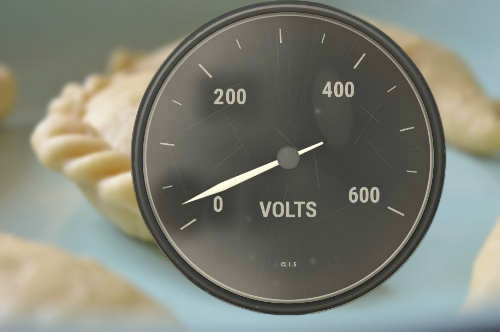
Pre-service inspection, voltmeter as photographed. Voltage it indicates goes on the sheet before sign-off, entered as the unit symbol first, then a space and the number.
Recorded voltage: V 25
